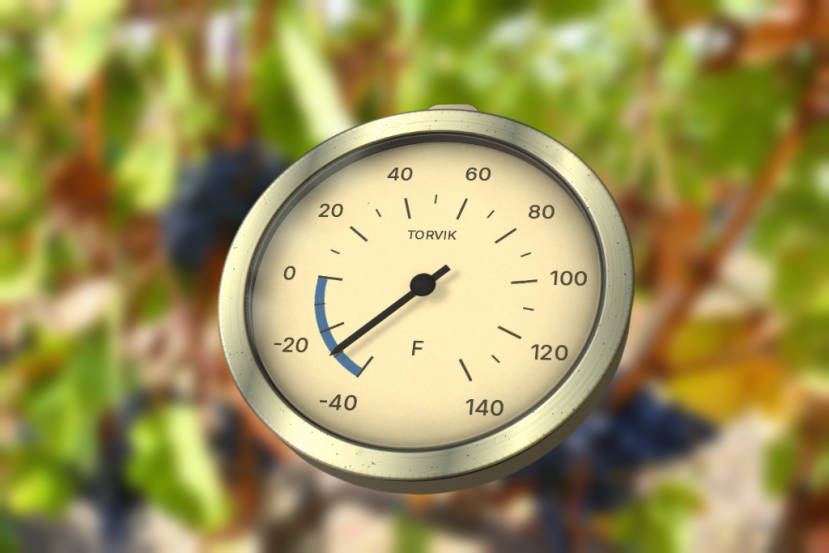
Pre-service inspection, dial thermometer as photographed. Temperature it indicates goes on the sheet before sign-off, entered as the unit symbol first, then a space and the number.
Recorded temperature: °F -30
